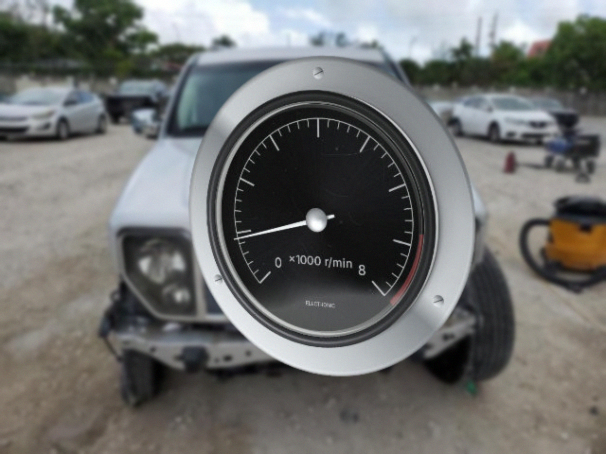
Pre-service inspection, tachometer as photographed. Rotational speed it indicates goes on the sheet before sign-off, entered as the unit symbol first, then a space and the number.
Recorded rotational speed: rpm 900
